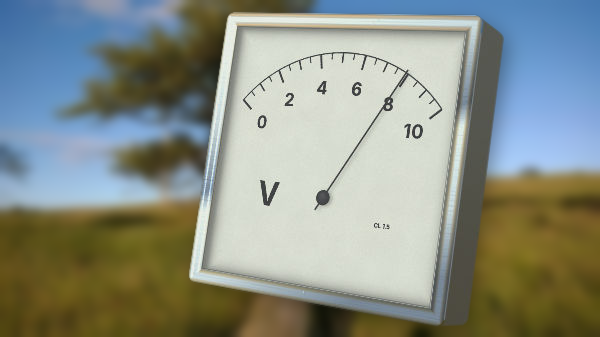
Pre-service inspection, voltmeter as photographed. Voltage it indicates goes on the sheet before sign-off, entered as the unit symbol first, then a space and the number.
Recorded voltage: V 8
